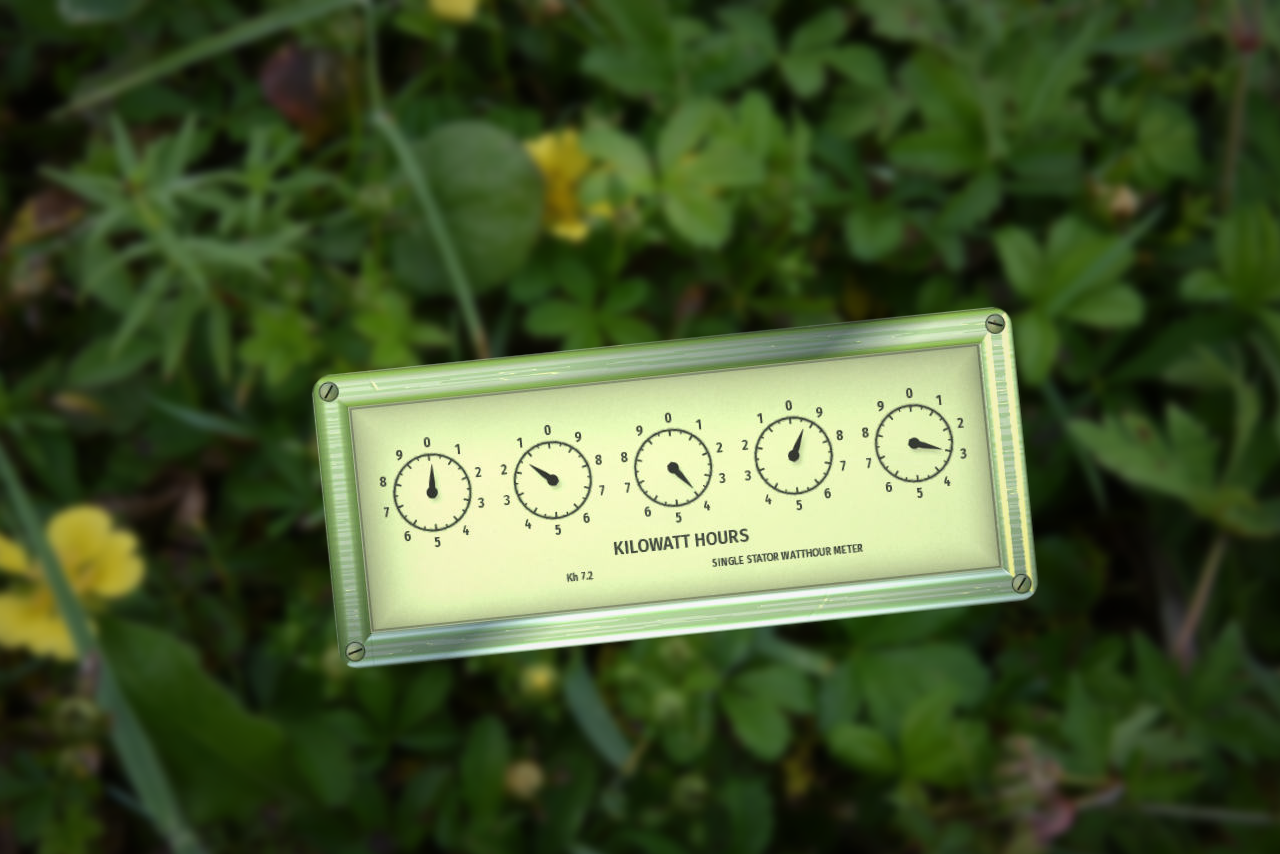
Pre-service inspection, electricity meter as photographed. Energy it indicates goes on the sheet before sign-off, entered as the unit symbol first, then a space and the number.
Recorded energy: kWh 1393
